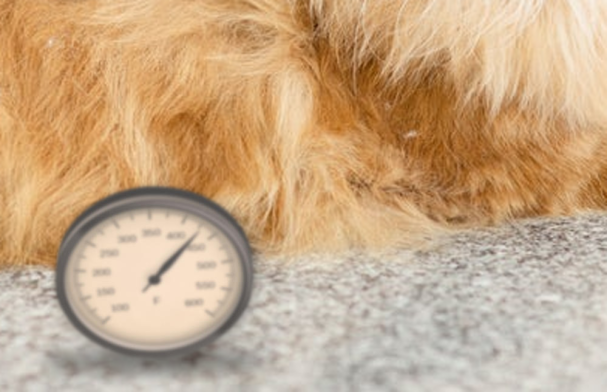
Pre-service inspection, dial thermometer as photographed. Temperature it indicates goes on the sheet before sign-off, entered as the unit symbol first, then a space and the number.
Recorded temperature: °F 425
